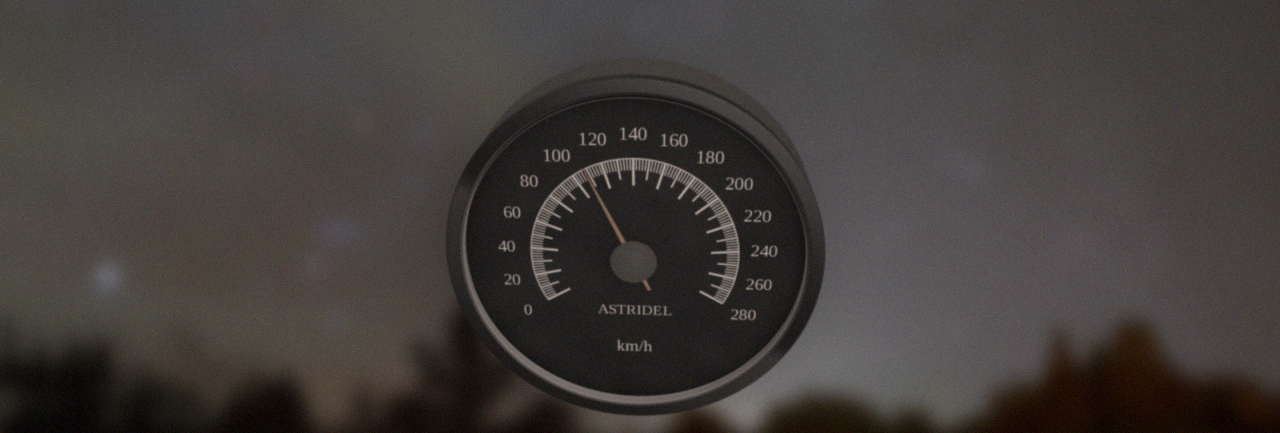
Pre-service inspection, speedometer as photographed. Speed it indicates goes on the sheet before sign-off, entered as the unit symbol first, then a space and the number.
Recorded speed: km/h 110
